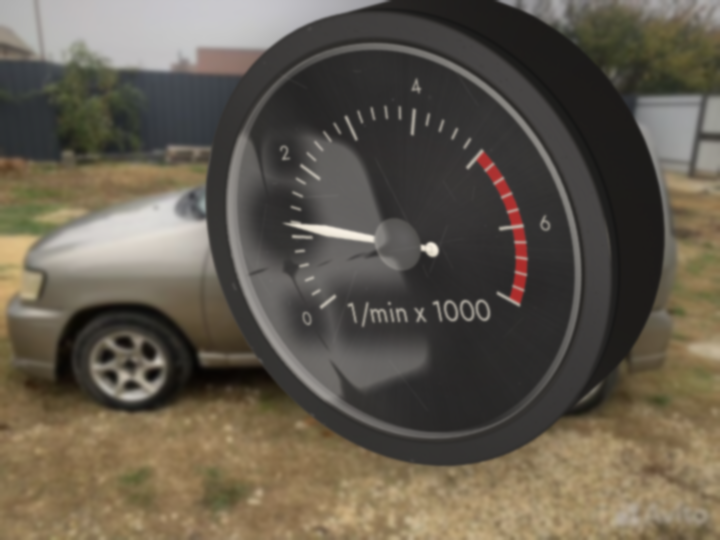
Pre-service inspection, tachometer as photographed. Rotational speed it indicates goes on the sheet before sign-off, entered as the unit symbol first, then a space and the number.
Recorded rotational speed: rpm 1200
